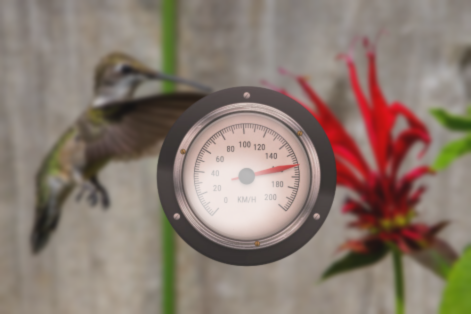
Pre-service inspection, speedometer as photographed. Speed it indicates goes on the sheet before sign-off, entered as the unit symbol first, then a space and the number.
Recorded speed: km/h 160
